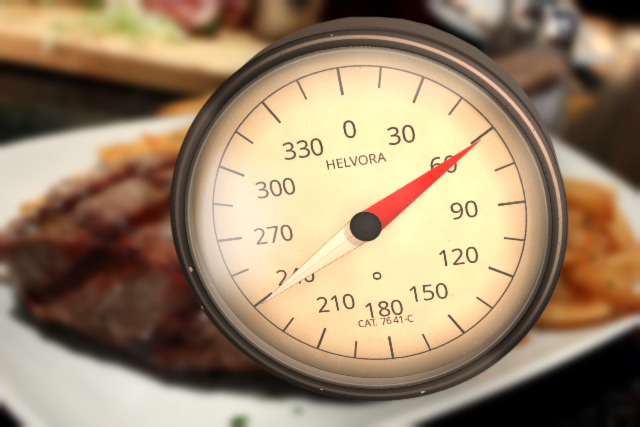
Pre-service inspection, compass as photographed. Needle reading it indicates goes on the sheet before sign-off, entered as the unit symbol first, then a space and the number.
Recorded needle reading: ° 60
